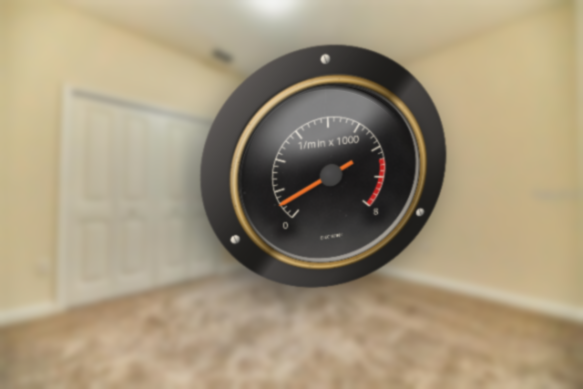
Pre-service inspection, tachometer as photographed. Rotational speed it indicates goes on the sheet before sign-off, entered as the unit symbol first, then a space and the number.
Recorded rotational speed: rpm 600
